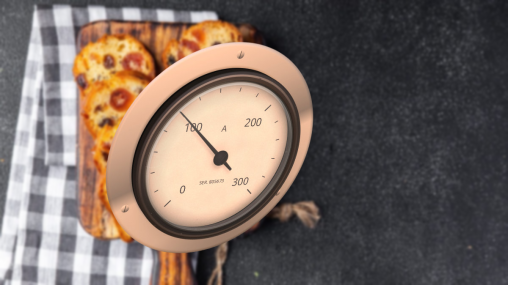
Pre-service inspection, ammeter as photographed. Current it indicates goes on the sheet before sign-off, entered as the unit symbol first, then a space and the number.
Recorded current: A 100
